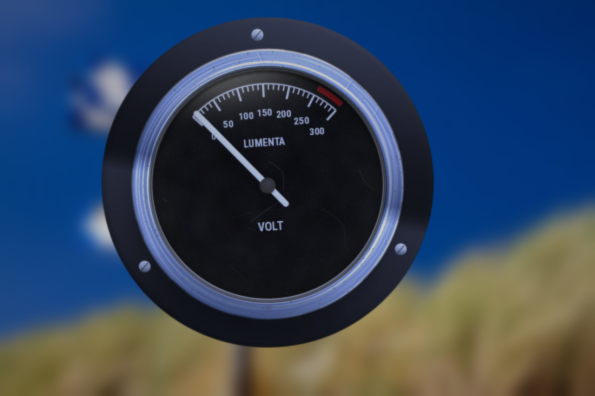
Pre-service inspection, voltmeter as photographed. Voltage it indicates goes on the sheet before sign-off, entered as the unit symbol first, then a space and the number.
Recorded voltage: V 10
